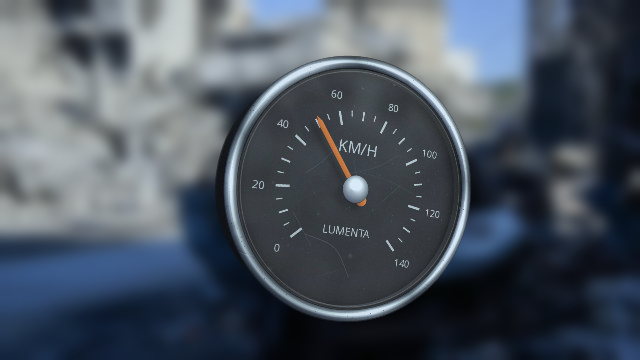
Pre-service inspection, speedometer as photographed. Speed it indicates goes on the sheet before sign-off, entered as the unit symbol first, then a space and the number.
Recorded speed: km/h 50
